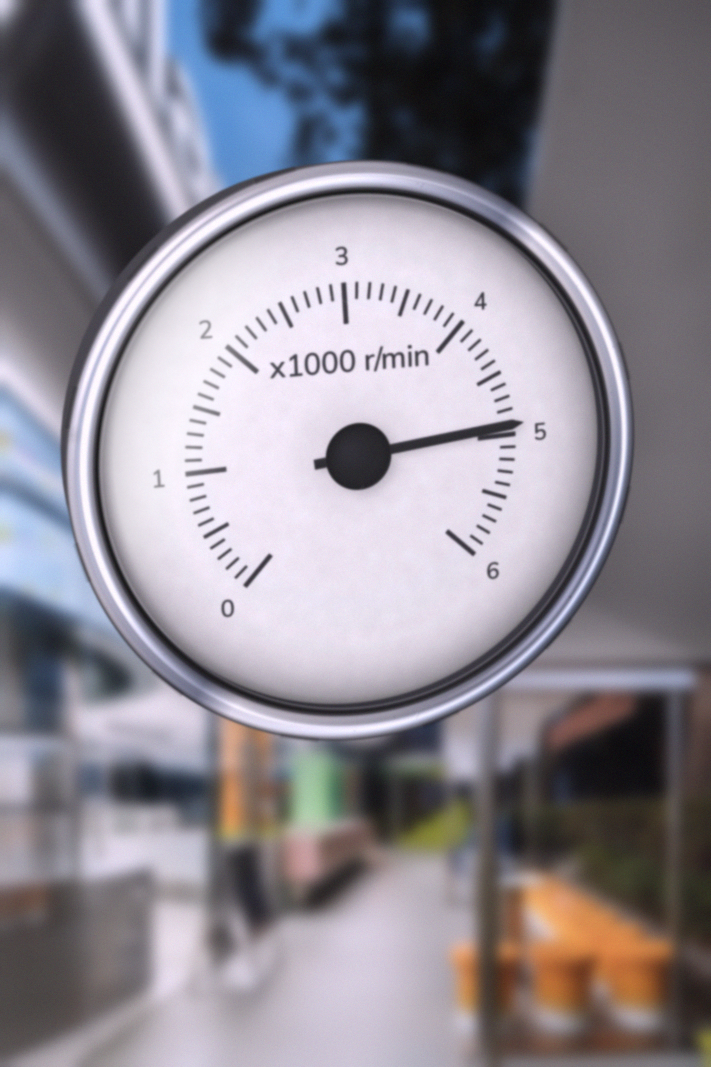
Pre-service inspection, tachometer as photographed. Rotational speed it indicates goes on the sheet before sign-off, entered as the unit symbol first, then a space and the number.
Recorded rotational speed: rpm 4900
